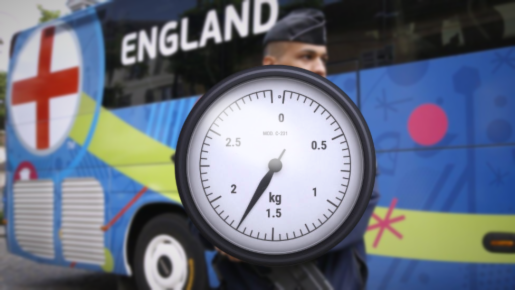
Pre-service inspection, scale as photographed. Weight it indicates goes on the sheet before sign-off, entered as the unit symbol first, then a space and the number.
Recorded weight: kg 1.75
